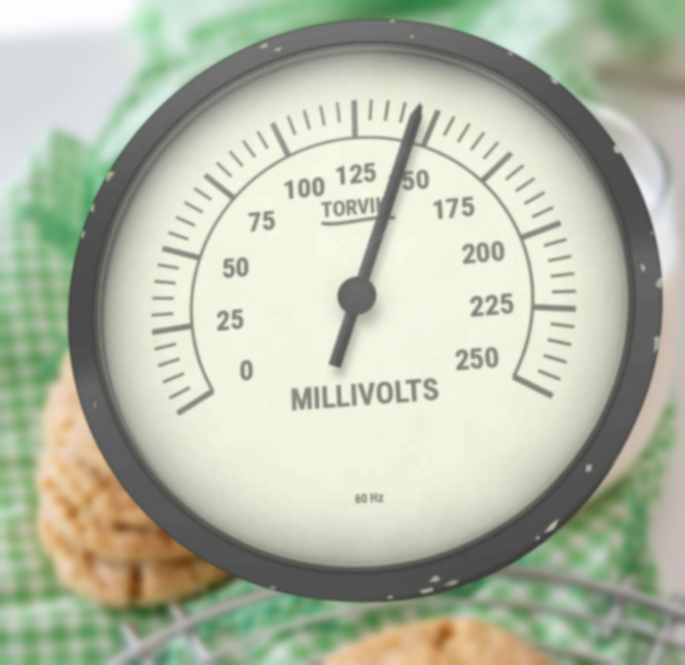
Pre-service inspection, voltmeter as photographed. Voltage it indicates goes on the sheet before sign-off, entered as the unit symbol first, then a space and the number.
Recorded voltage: mV 145
